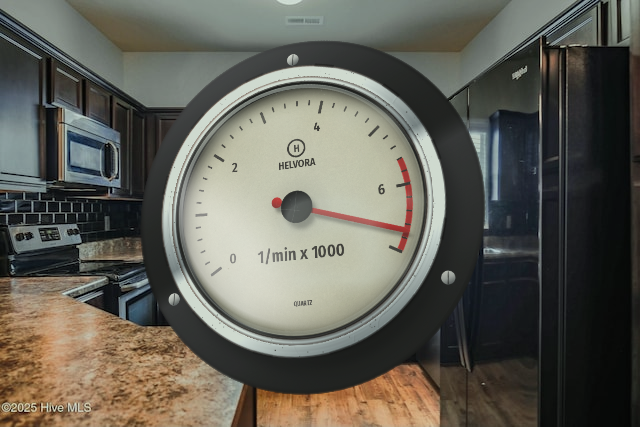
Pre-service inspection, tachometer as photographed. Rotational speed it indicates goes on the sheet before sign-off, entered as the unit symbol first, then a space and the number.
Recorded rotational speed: rpm 6700
